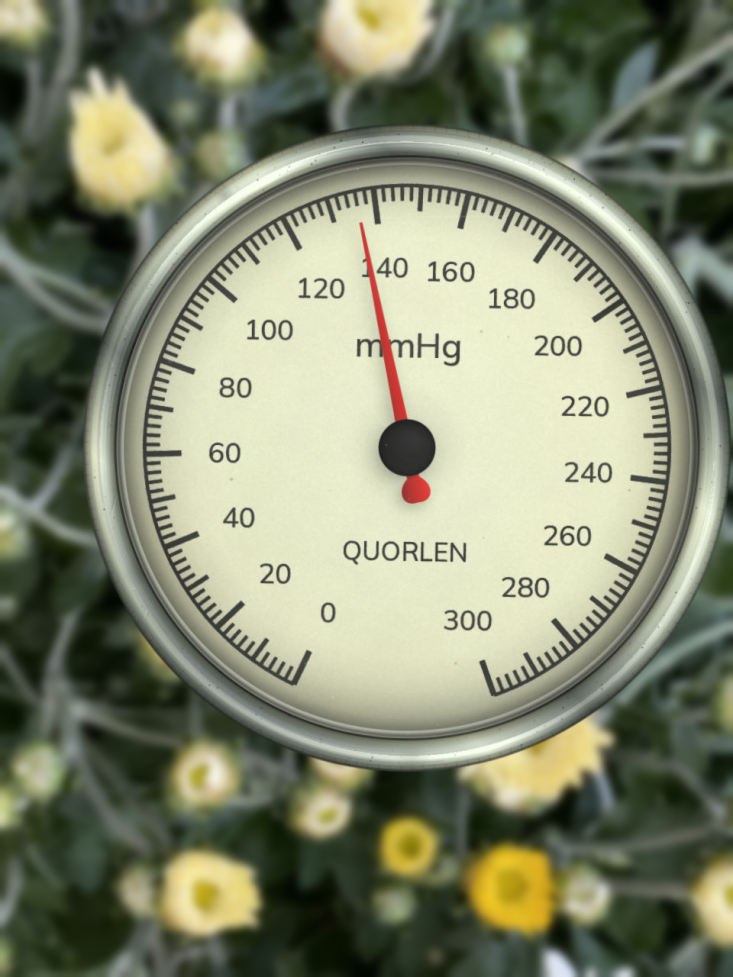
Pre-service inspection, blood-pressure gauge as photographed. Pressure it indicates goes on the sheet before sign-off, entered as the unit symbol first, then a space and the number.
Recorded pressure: mmHg 136
